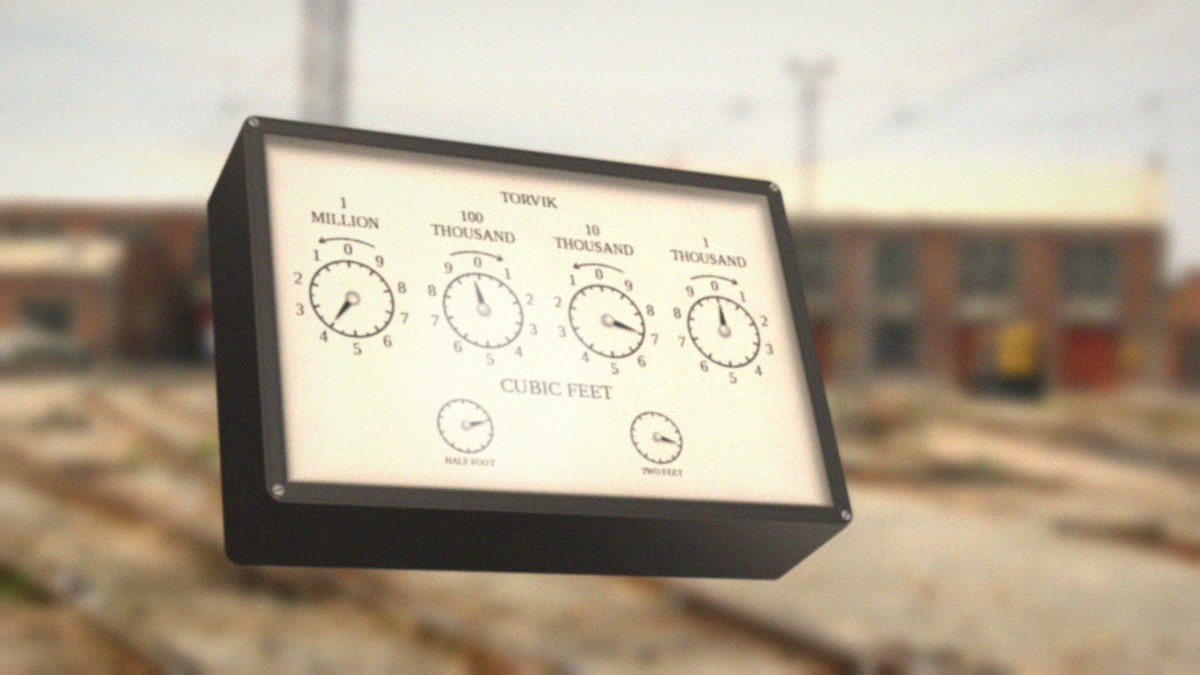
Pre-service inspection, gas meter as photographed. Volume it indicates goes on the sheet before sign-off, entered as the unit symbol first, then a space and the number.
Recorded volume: ft³ 397000
